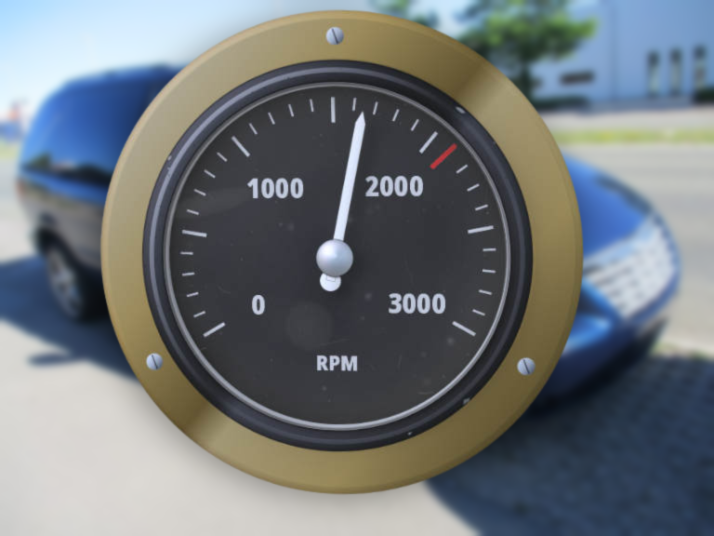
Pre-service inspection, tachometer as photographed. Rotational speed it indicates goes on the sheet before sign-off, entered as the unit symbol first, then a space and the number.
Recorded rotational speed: rpm 1650
